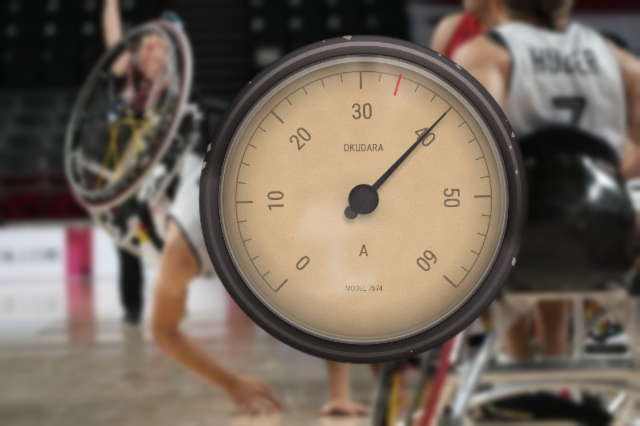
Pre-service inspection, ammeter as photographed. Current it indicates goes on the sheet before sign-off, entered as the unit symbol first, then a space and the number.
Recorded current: A 40
